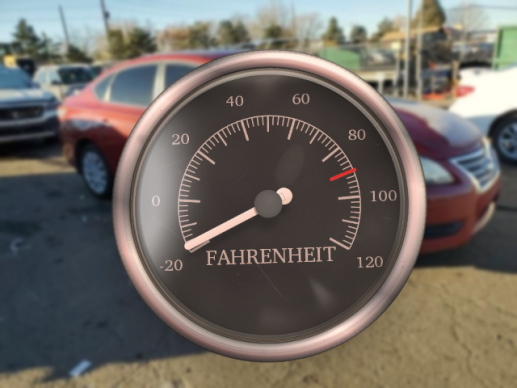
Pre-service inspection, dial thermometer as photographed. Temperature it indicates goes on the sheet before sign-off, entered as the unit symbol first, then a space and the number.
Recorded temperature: °F -18
